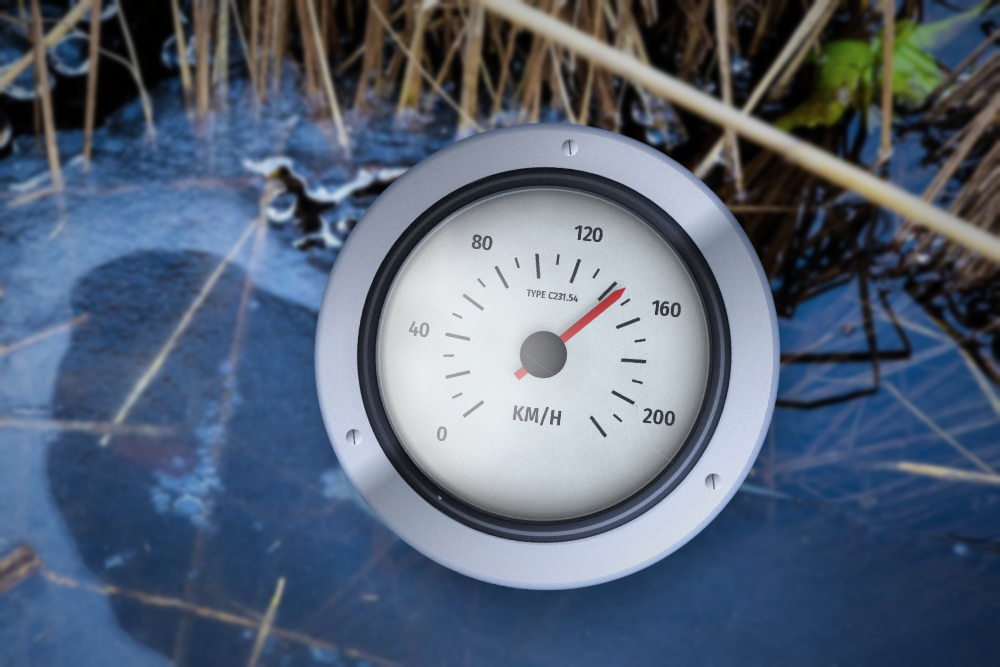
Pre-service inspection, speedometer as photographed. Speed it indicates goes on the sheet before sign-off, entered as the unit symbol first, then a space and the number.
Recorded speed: km/h 145
